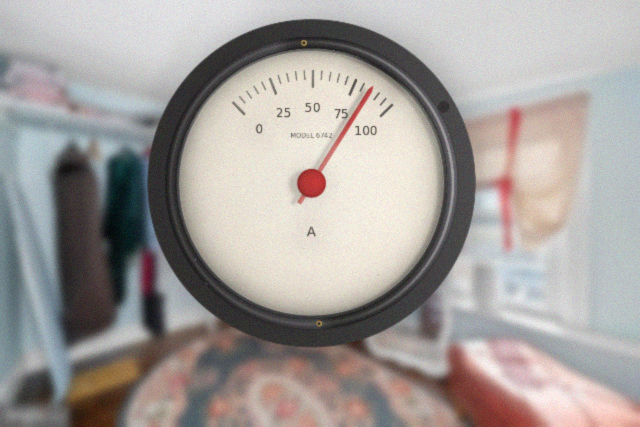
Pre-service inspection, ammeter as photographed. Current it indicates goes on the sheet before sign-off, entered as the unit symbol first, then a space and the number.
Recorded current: A 85
